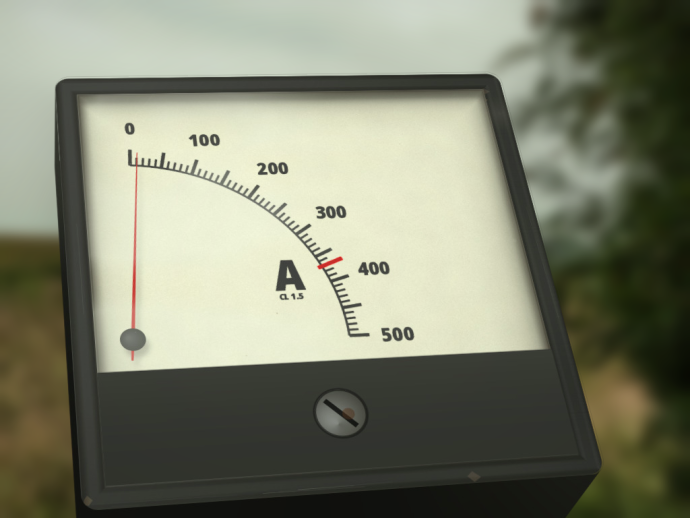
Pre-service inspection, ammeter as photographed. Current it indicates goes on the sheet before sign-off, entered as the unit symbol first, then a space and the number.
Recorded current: A 10
